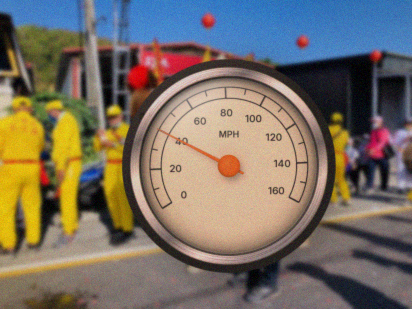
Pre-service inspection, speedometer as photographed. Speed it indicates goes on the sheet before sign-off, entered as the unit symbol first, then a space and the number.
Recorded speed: mph 40
